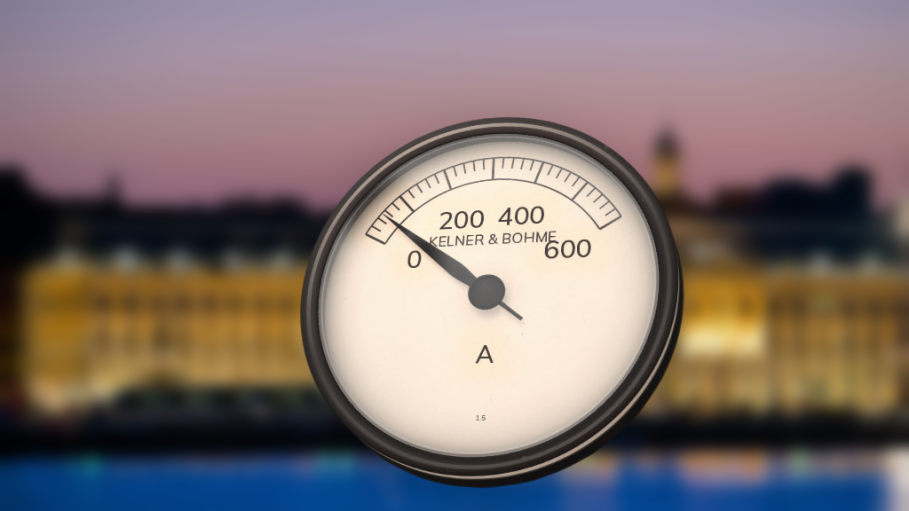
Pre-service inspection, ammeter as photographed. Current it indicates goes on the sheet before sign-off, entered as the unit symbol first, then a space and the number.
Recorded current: A 50
